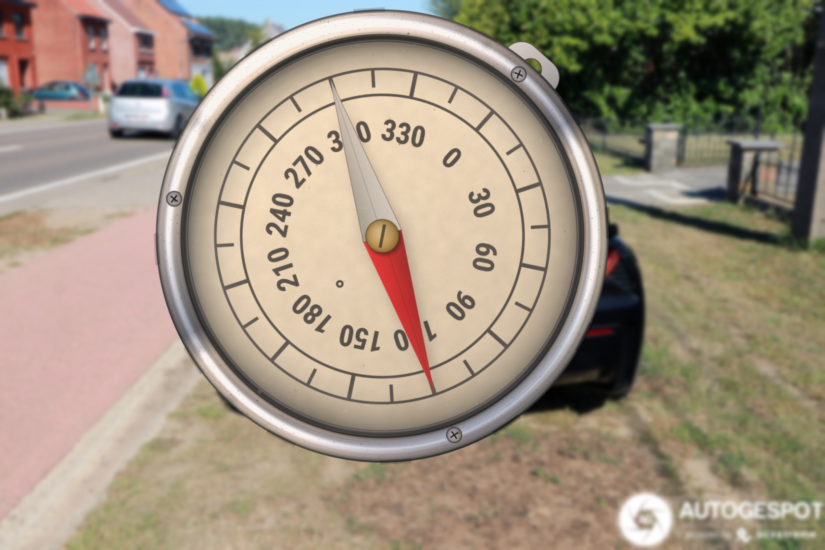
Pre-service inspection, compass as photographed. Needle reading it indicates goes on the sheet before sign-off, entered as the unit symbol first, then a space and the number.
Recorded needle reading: ° 120
